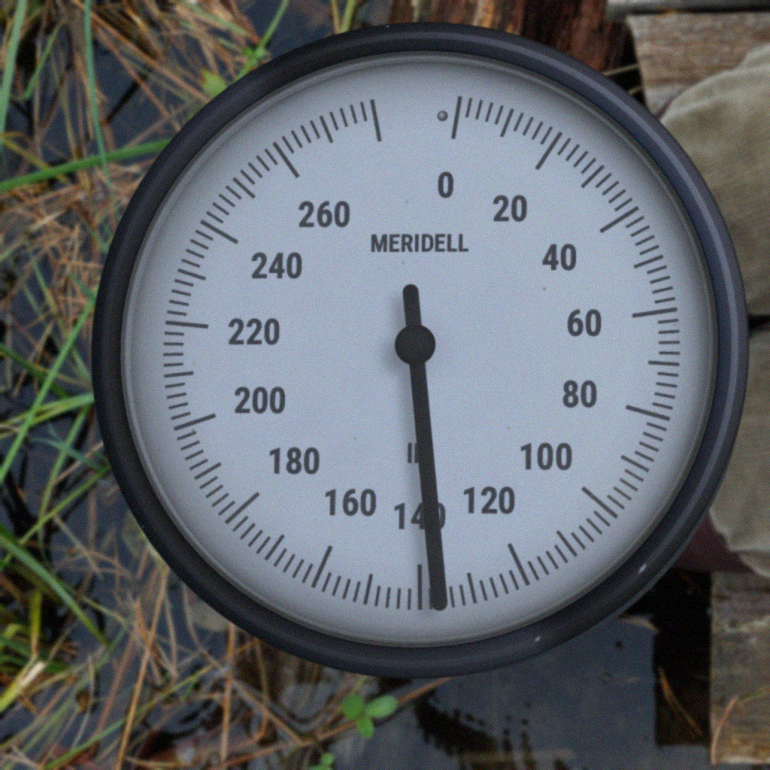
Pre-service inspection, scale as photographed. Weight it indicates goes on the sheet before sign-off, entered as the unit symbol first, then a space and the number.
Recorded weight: lb 136
